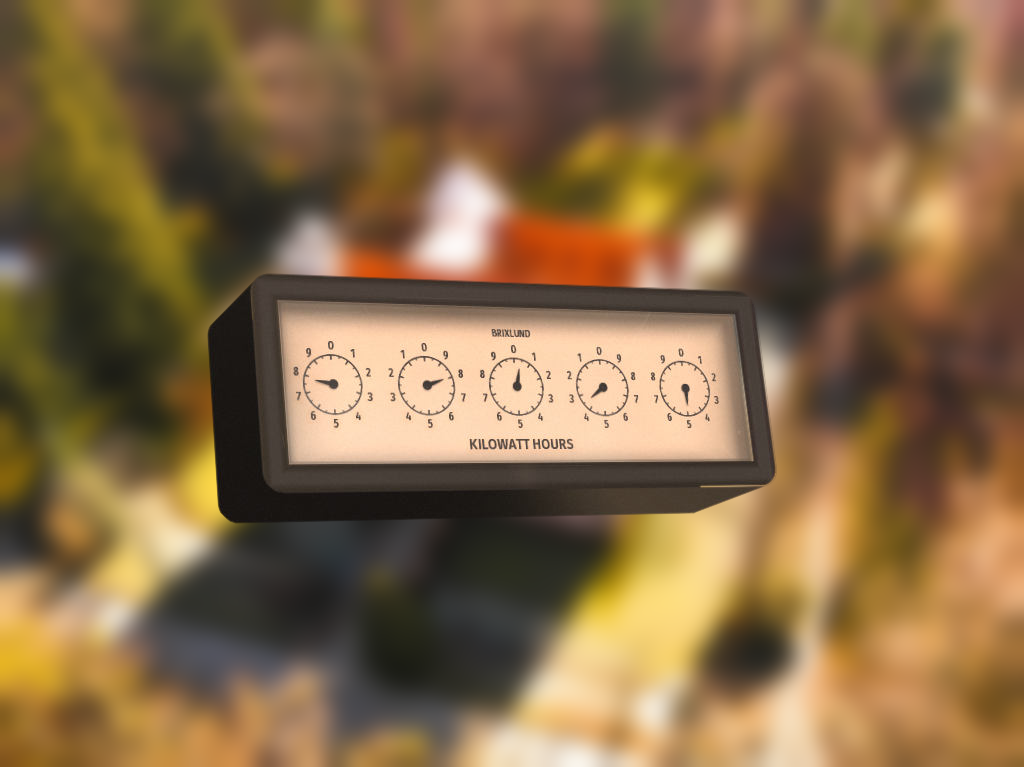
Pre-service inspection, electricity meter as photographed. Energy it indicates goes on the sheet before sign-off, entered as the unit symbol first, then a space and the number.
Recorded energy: kWh 78035
